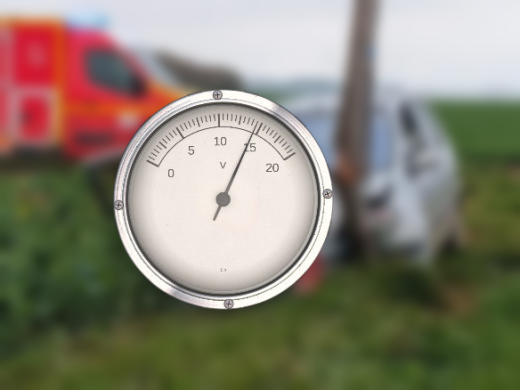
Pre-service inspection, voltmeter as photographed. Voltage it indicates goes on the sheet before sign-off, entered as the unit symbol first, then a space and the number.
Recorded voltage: V 14.5
